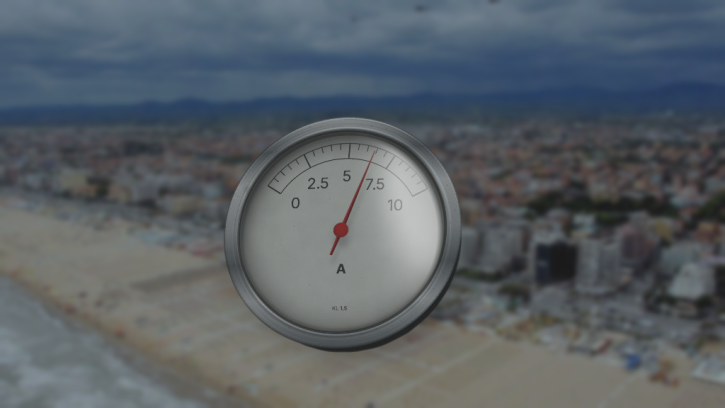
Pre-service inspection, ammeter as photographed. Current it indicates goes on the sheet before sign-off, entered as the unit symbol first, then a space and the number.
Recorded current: A 6.5
